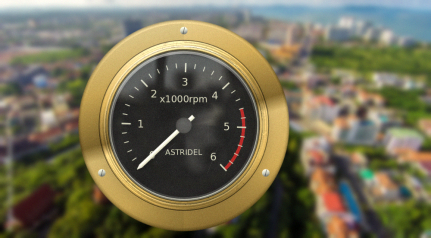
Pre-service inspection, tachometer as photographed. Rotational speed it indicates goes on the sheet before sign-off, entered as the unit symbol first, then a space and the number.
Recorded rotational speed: rpm 0
